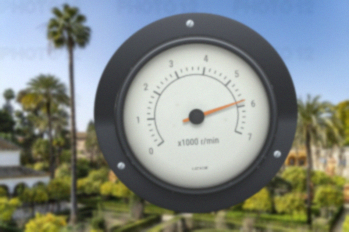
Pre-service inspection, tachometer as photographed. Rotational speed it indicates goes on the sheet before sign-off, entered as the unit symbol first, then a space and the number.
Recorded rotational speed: rpm 5800
